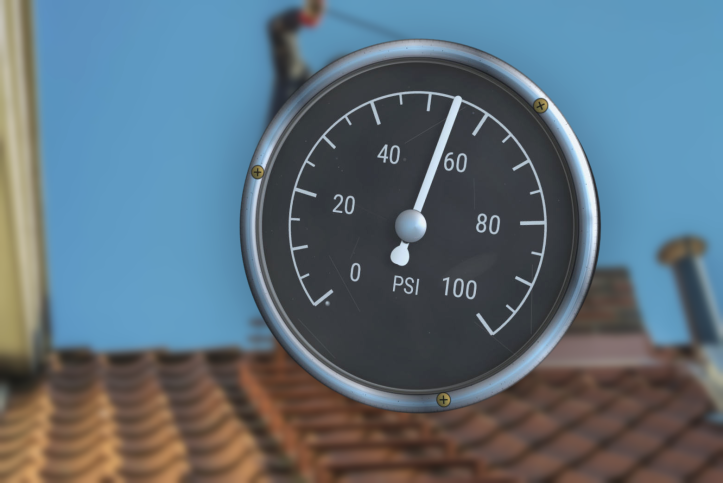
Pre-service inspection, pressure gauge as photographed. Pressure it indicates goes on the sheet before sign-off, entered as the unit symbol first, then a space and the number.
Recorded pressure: psi 55
